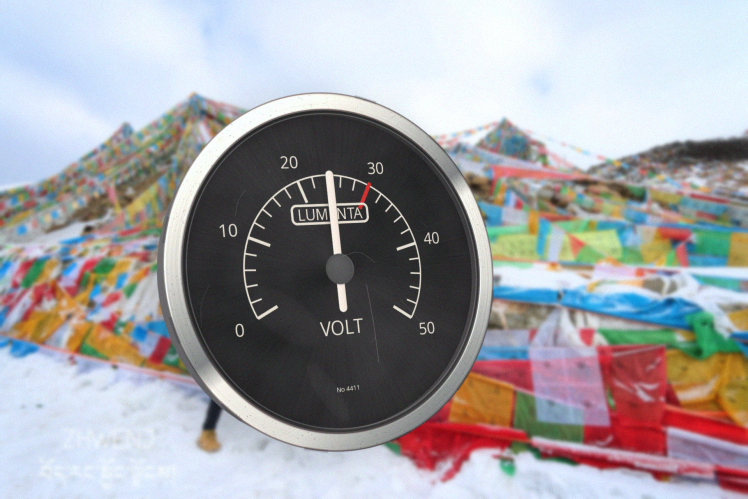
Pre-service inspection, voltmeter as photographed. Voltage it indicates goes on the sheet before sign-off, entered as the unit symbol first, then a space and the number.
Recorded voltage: V 24
